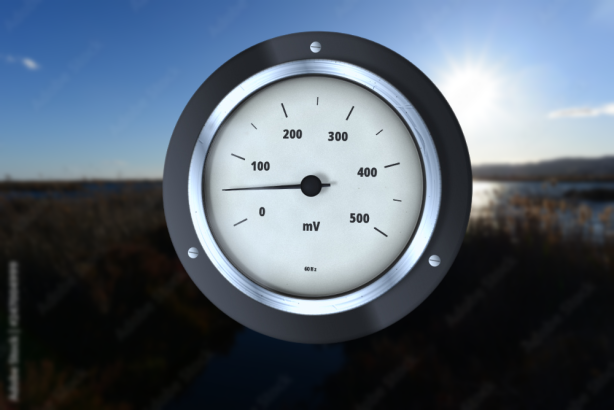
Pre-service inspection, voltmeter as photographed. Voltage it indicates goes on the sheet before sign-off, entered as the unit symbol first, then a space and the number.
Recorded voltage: mV 50
